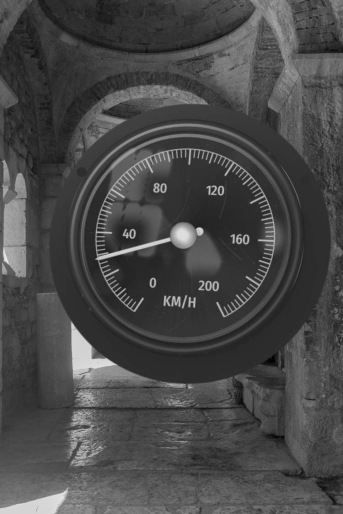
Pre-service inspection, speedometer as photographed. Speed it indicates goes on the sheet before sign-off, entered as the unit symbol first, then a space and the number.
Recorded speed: km/h 28
